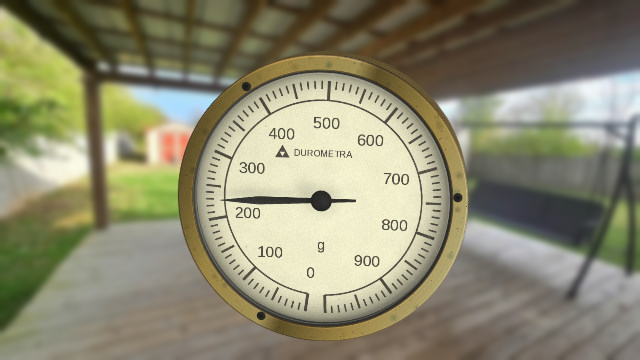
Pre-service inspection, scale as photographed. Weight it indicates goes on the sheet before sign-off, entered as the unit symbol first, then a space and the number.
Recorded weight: g 230
